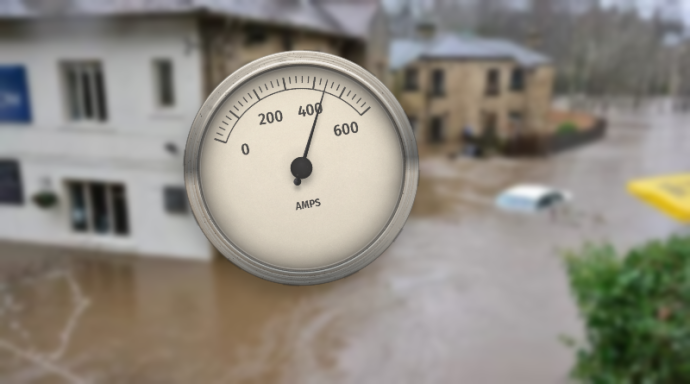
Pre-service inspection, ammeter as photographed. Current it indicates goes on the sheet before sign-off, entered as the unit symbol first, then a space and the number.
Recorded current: A 440
